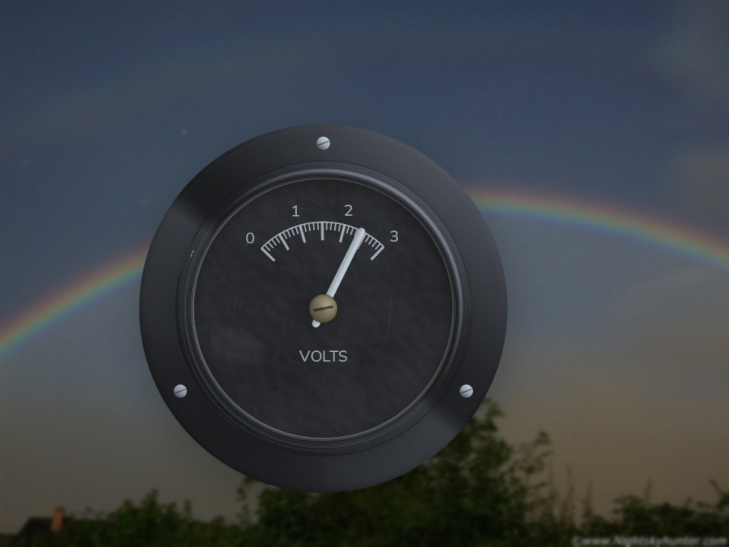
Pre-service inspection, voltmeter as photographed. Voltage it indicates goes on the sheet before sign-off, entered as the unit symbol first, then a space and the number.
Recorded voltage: V 2.4
